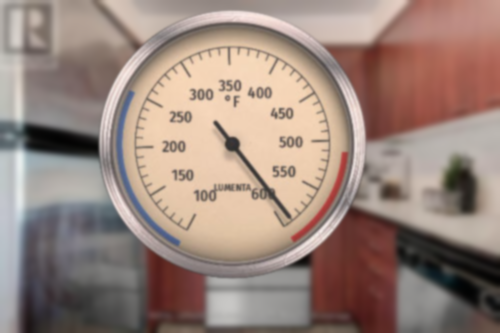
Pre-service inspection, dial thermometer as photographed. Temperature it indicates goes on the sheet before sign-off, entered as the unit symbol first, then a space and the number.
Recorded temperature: °F 590
